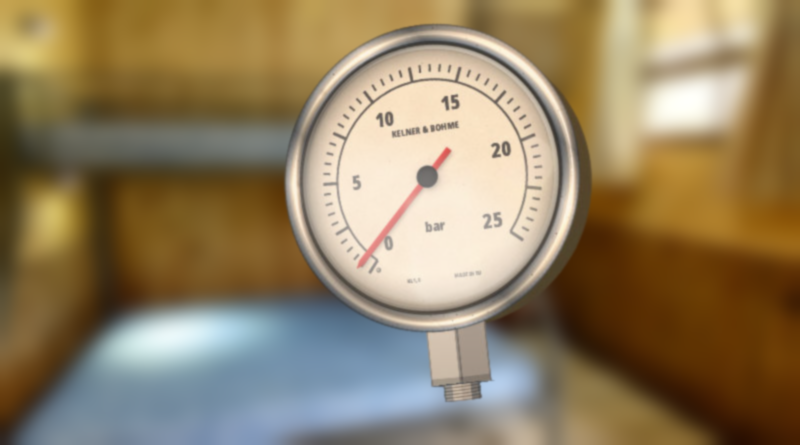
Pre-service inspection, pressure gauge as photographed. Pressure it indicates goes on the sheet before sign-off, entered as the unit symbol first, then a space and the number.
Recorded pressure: bar 0.5
